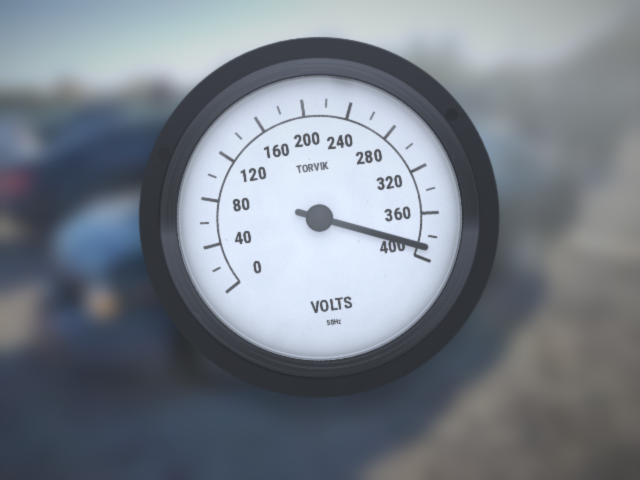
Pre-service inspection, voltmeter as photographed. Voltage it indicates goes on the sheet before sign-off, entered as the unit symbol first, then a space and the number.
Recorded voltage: V 390
